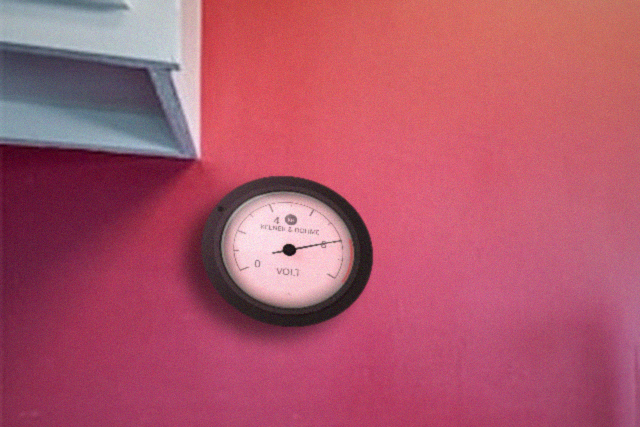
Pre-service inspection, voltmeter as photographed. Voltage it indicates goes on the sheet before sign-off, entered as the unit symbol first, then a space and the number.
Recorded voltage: V 8
